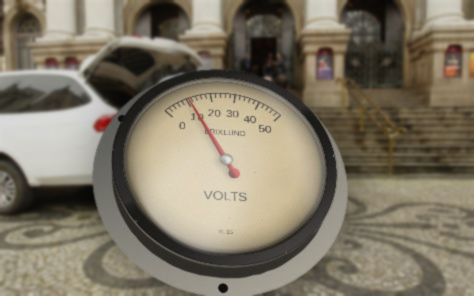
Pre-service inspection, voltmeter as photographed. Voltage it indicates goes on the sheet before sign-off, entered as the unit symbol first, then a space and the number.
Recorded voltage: V 10
